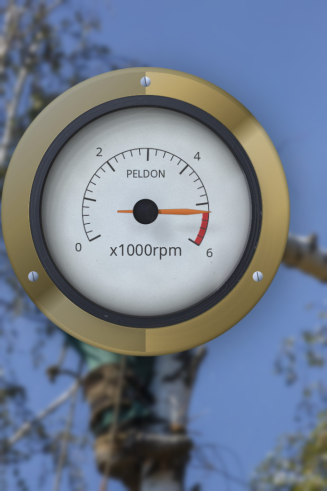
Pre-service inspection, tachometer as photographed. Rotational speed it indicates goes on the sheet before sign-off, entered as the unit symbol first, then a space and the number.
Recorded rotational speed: rpm 5200
